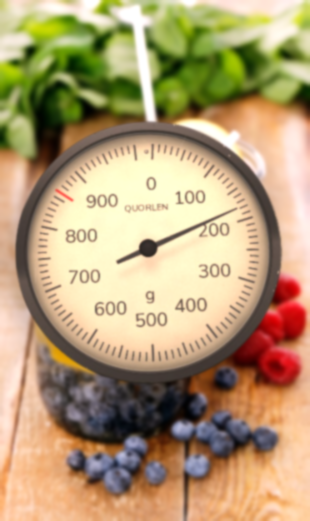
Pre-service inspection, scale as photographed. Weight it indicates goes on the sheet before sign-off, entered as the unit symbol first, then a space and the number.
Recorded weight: g 180
